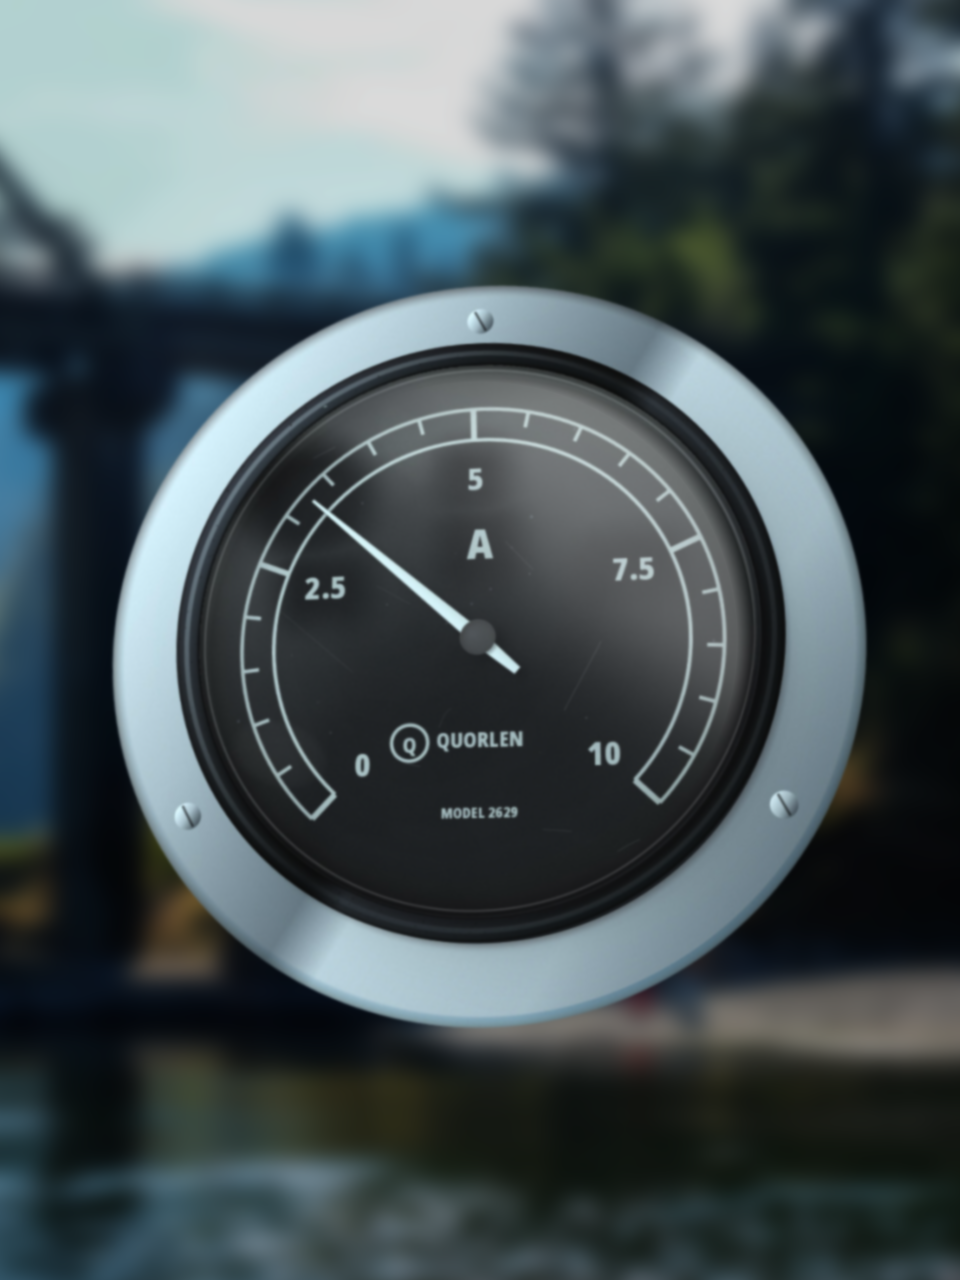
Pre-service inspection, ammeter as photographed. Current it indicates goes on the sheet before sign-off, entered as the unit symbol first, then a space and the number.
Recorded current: A 3.25
